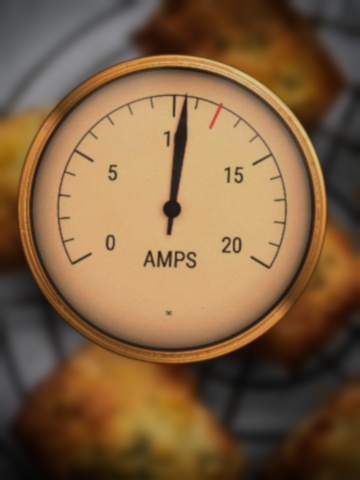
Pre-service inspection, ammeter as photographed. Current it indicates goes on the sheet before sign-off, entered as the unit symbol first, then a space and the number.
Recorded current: A 10.5
